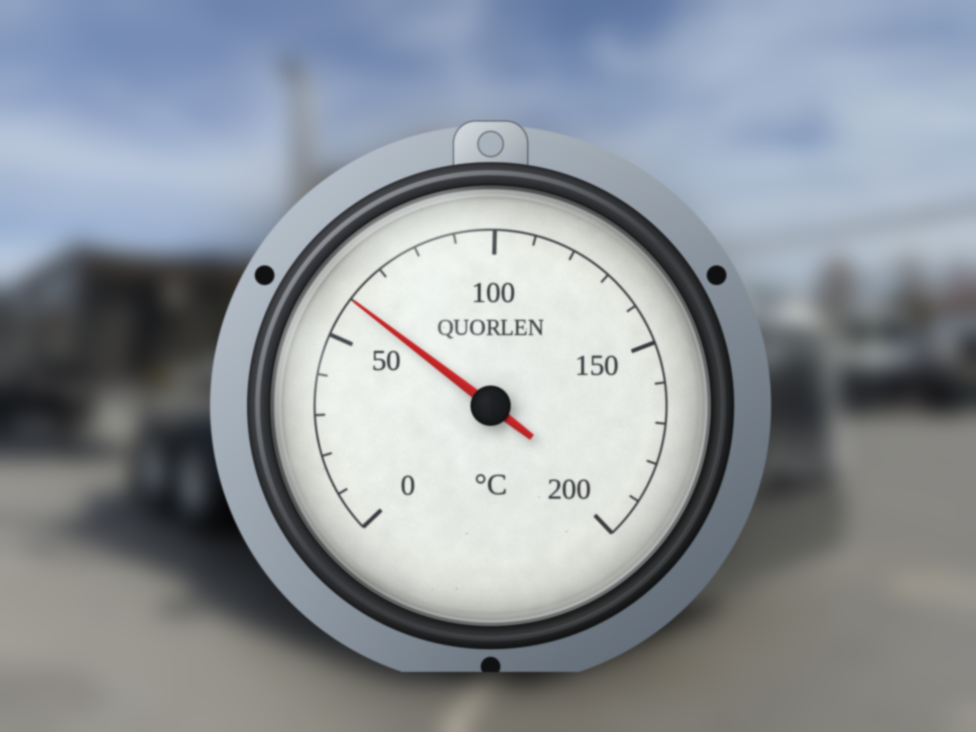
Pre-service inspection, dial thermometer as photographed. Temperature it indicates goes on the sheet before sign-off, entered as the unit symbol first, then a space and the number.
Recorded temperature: °C 60
